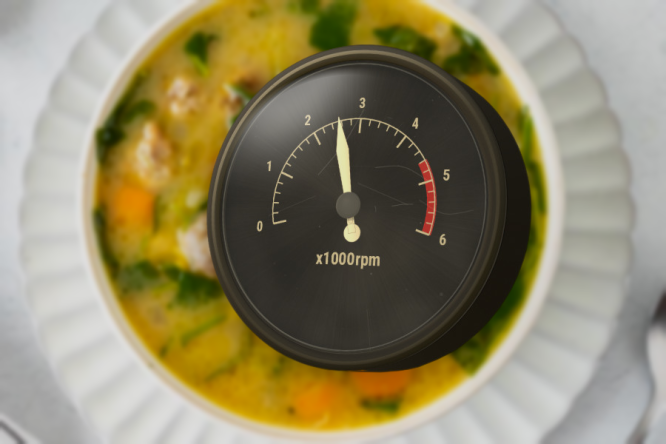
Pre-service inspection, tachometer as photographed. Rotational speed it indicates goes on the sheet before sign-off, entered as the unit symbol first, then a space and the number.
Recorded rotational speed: rpm 2600
